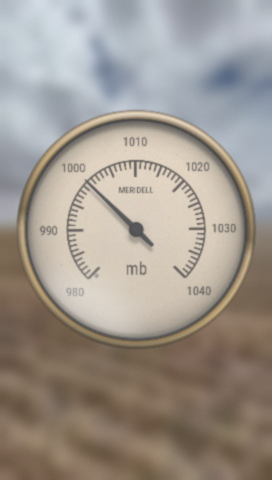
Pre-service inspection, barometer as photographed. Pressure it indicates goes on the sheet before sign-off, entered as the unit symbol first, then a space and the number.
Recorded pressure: mbar 1000
